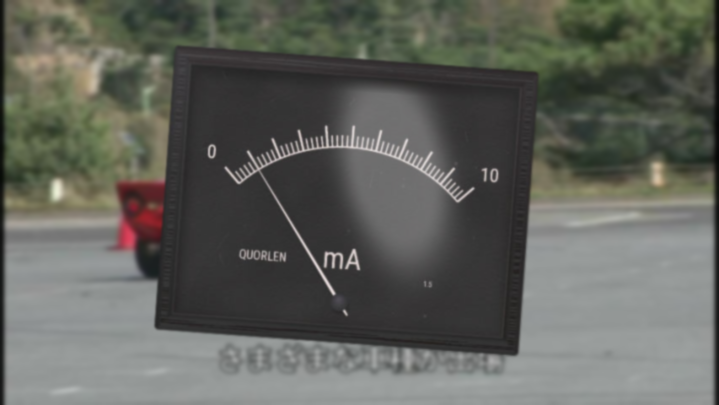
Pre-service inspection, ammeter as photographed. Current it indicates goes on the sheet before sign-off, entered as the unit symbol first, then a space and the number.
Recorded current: mA 1
